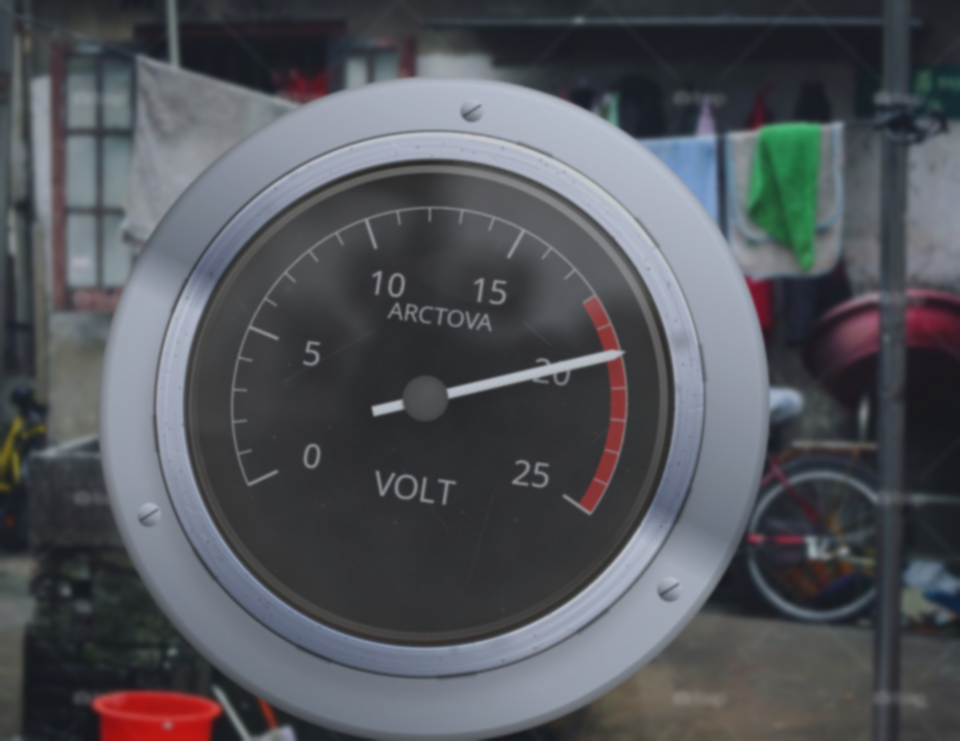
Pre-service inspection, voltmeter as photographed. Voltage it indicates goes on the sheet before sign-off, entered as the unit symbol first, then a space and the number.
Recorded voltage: V 20
